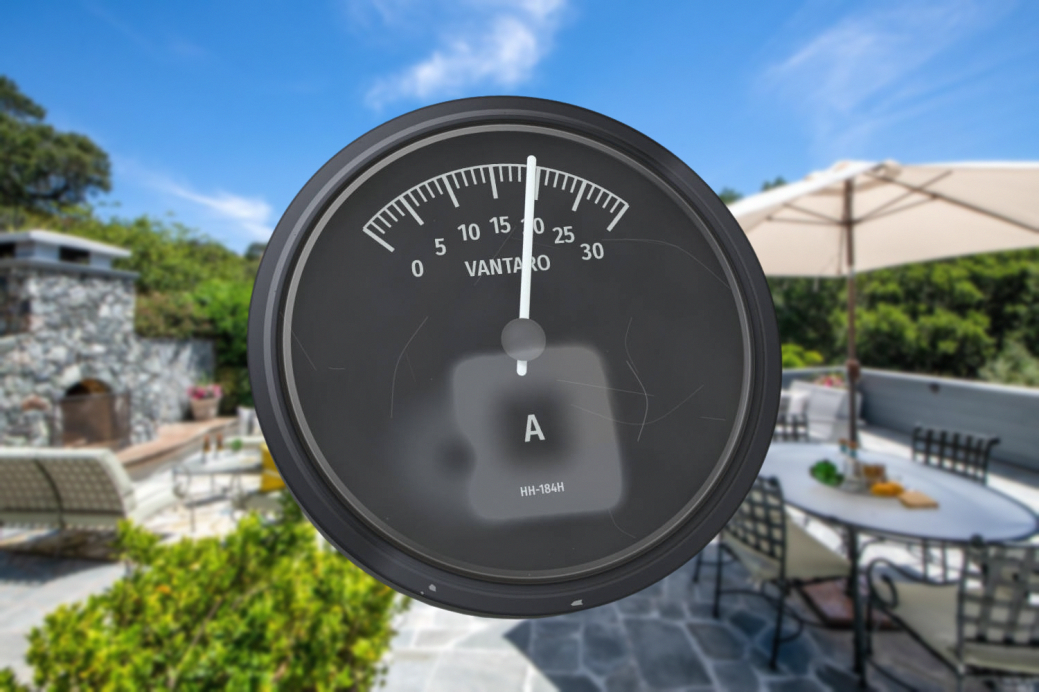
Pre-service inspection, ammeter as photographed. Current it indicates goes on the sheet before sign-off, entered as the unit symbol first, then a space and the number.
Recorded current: A 19
